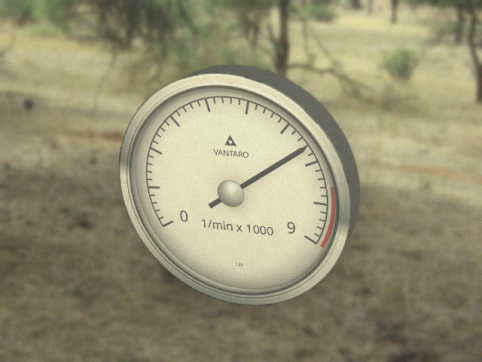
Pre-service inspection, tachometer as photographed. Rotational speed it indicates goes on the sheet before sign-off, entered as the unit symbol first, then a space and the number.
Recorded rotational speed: rpm 6600
